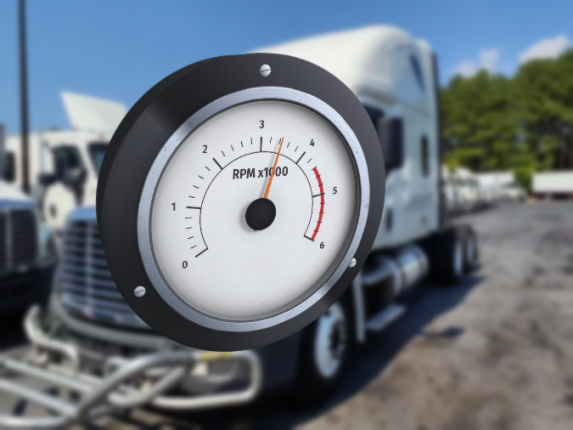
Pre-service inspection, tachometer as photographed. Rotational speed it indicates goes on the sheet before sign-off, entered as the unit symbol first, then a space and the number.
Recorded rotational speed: rpm 3400
